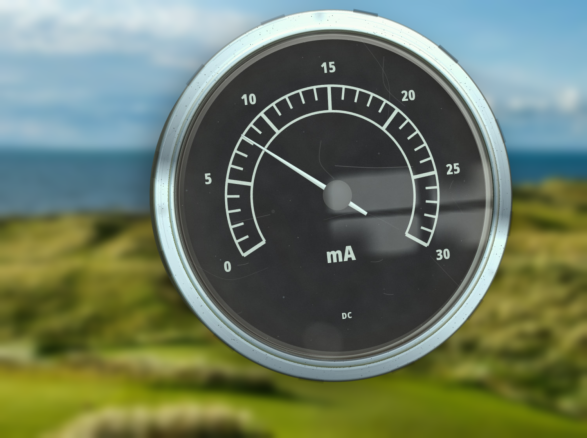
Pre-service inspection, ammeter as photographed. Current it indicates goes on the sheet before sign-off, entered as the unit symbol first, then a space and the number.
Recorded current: mA 8
